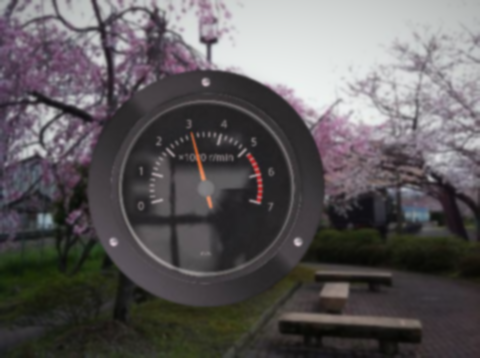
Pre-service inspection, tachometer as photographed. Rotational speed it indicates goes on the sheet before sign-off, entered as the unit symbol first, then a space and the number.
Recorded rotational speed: rpm 3000
